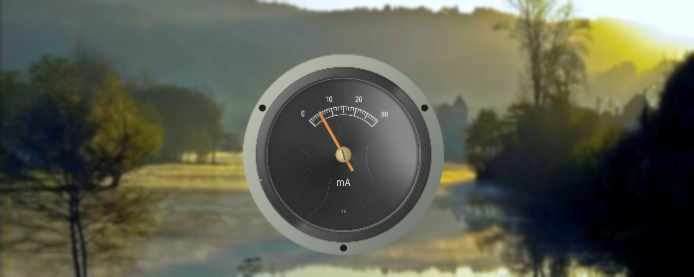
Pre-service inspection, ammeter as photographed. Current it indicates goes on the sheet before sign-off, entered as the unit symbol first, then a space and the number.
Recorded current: mA 5
